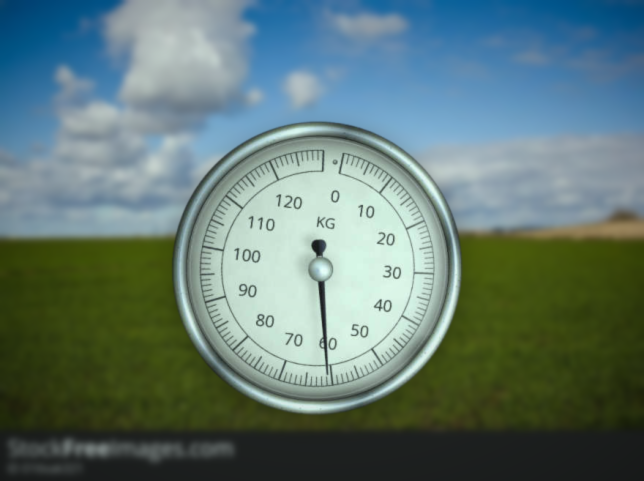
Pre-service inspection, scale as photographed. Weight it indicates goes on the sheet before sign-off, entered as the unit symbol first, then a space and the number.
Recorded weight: kg 61
